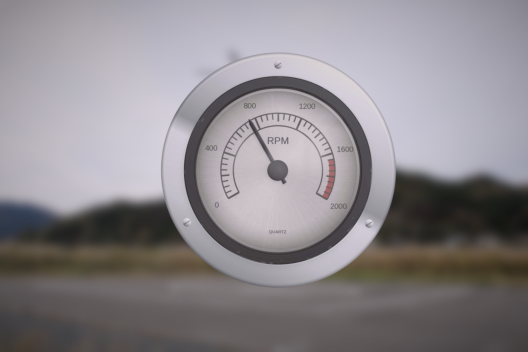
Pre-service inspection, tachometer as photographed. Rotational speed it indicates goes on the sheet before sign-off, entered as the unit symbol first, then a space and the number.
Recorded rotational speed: rpm 750
